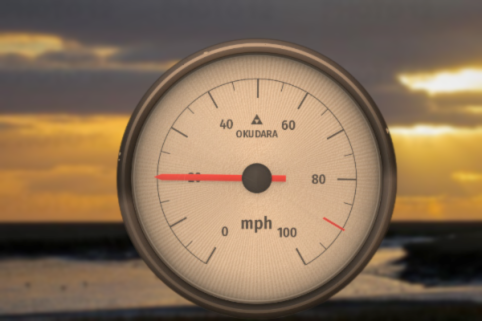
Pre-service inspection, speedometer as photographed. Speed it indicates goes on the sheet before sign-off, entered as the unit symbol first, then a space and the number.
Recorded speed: mph 20
